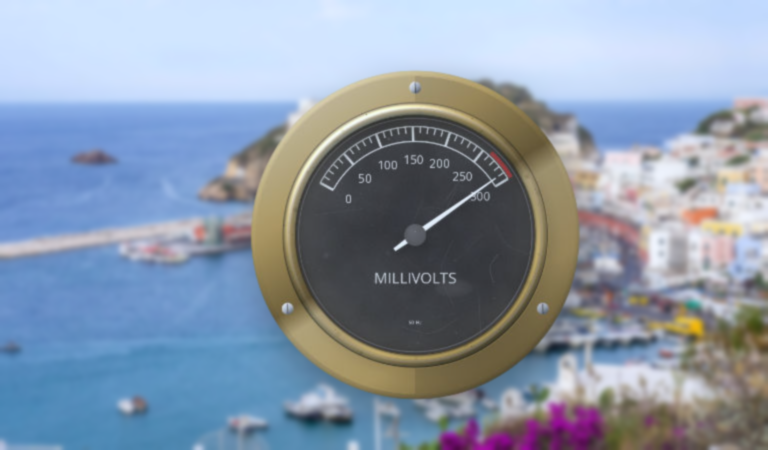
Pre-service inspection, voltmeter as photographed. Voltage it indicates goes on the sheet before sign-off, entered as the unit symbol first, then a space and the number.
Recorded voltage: mV 290
